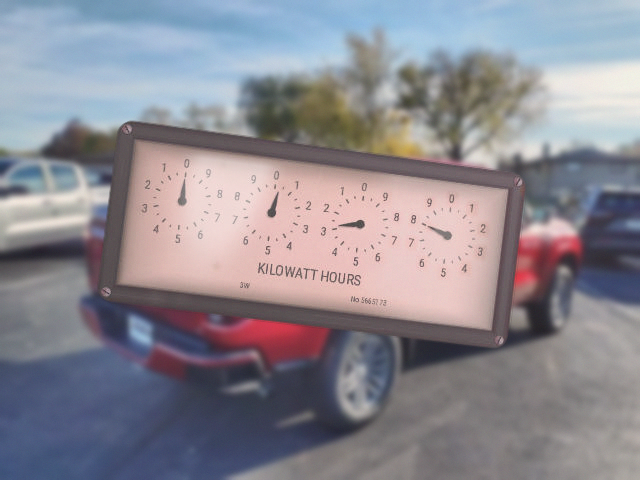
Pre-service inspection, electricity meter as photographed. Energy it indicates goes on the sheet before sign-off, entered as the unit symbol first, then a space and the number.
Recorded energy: kWh 28
